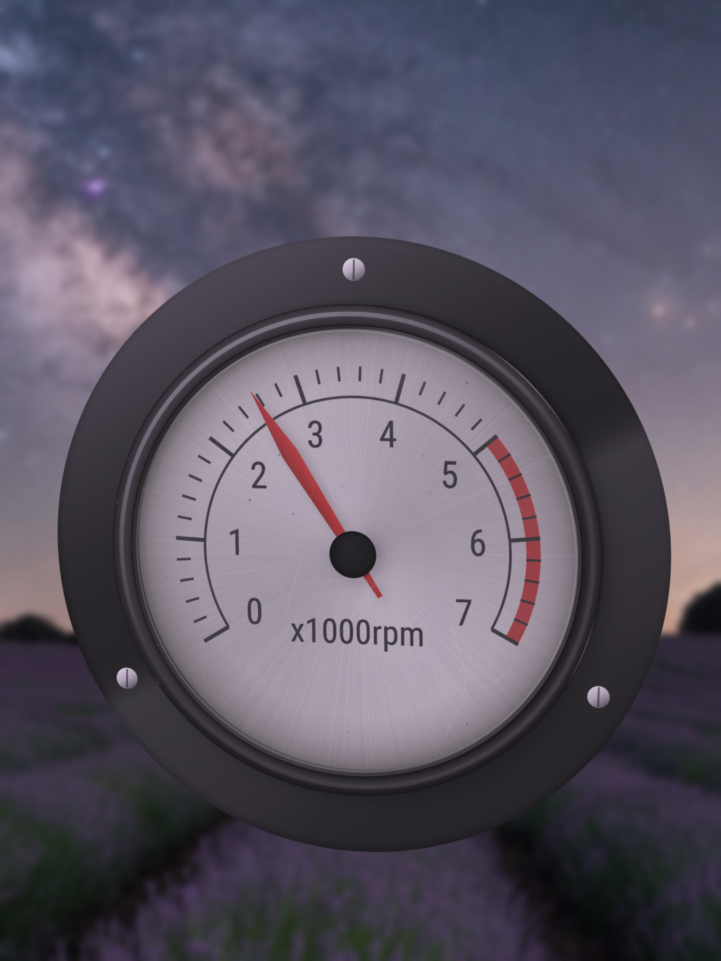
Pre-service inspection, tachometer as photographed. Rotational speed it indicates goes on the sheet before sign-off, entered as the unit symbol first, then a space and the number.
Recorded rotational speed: rpm 2600
